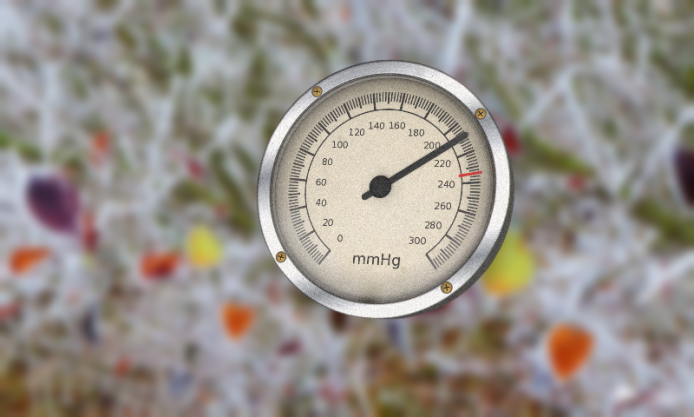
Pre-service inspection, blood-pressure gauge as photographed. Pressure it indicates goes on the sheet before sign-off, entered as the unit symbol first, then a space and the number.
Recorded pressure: mmHg 210
